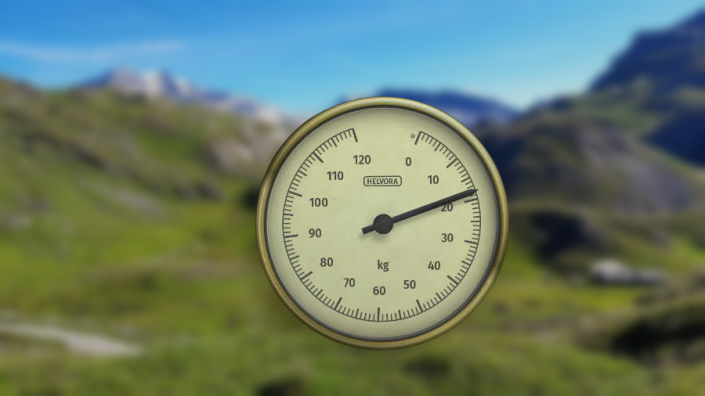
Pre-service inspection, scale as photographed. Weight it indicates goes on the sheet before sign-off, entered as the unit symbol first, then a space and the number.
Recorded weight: kg 18
